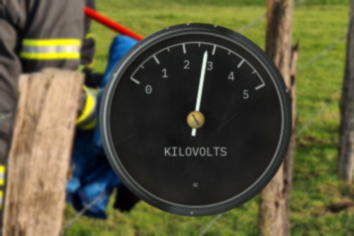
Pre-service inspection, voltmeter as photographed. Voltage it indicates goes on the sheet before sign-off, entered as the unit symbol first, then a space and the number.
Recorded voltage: kV 2.75
